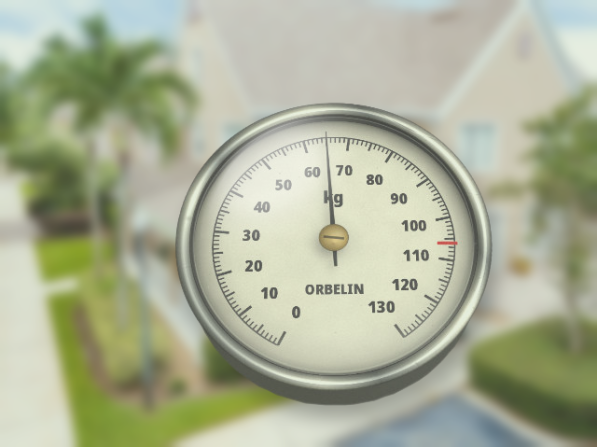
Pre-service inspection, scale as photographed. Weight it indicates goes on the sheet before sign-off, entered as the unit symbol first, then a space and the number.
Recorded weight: kg 65
